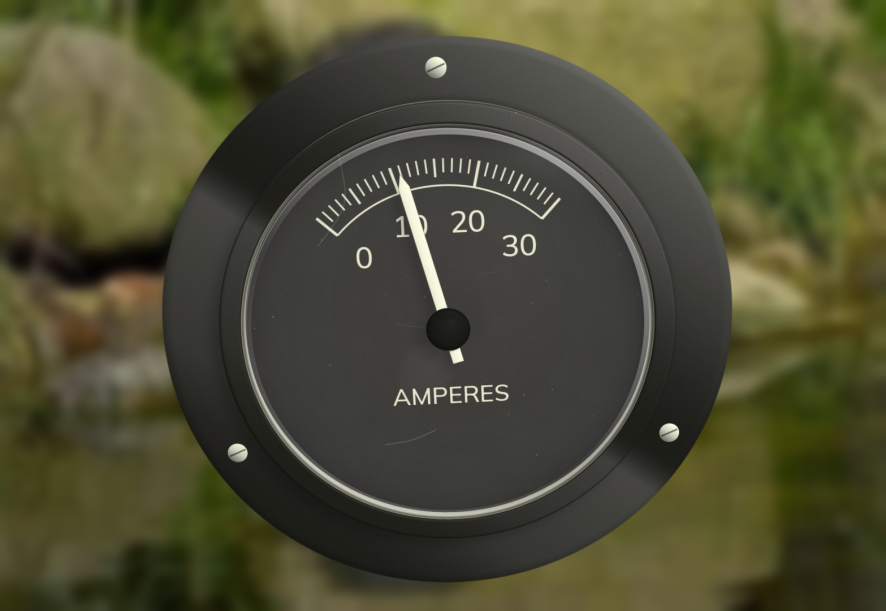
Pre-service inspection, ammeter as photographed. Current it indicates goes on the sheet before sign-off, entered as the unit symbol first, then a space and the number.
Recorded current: A 11
